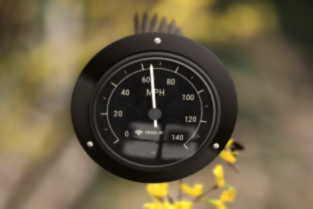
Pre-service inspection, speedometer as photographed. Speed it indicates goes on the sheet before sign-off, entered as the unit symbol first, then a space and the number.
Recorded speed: mph 65
